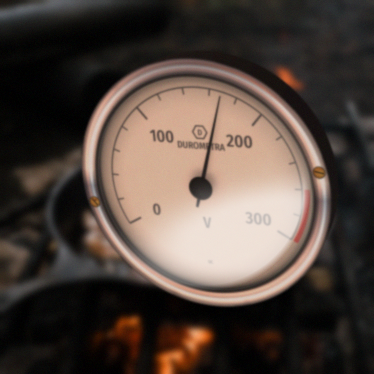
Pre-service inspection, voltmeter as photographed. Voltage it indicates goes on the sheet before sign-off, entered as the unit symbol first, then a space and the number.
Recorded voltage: V 170
